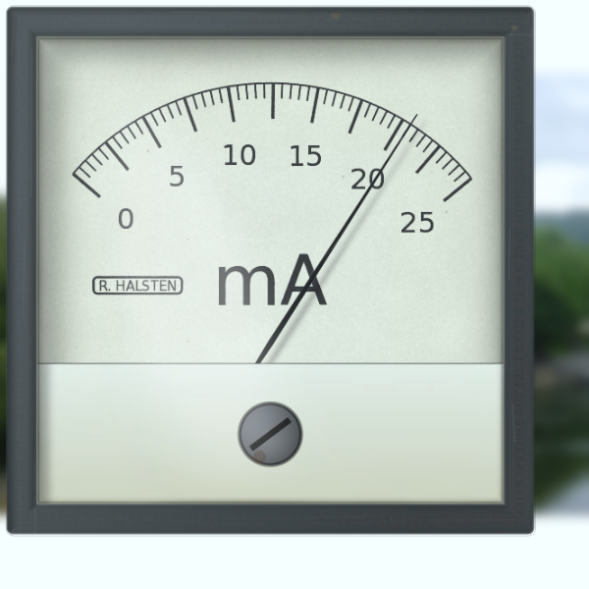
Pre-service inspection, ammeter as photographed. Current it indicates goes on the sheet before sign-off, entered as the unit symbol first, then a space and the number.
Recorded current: mA 20.5
